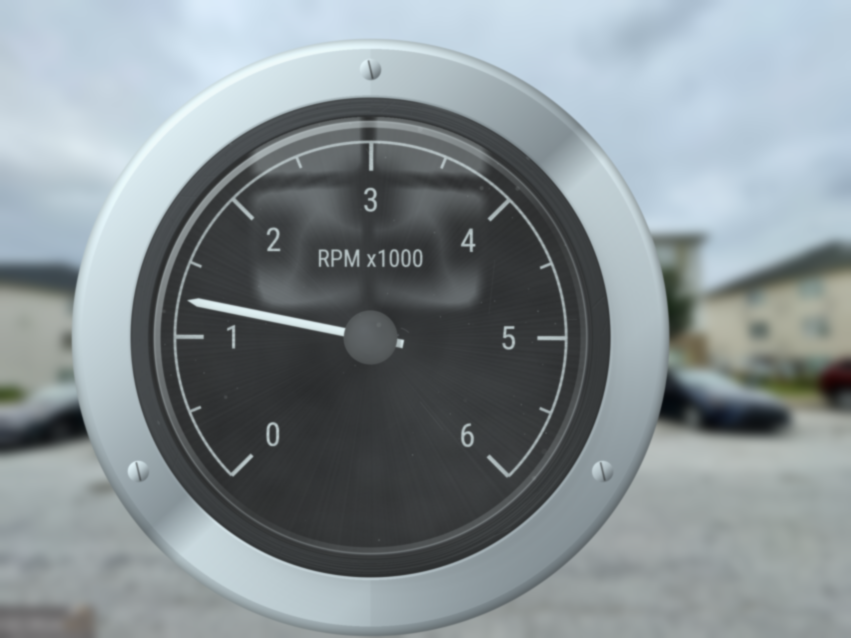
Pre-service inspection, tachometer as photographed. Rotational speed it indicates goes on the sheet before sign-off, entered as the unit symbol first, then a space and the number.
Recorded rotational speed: rpm 1250
